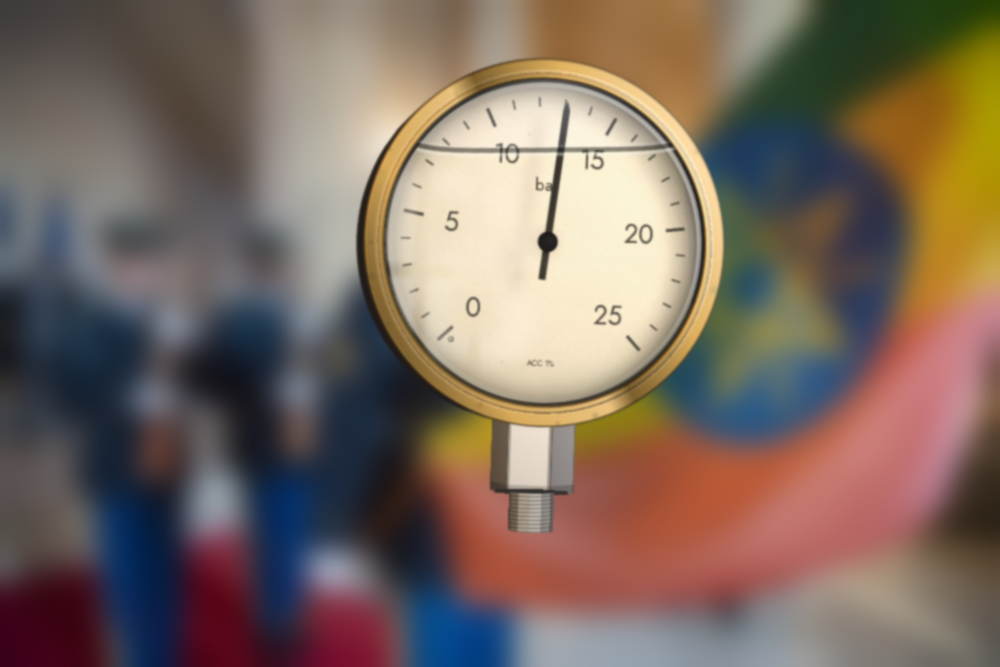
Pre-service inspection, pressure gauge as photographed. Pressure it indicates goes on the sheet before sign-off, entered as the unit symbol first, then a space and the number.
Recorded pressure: bar 13
